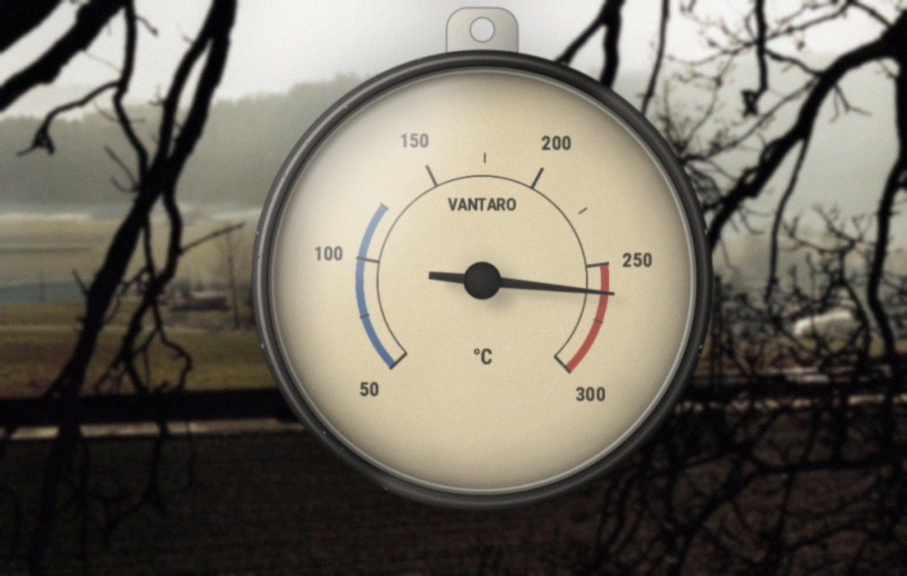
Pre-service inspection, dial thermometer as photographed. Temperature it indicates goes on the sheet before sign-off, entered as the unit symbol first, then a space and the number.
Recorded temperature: °C 262.5
